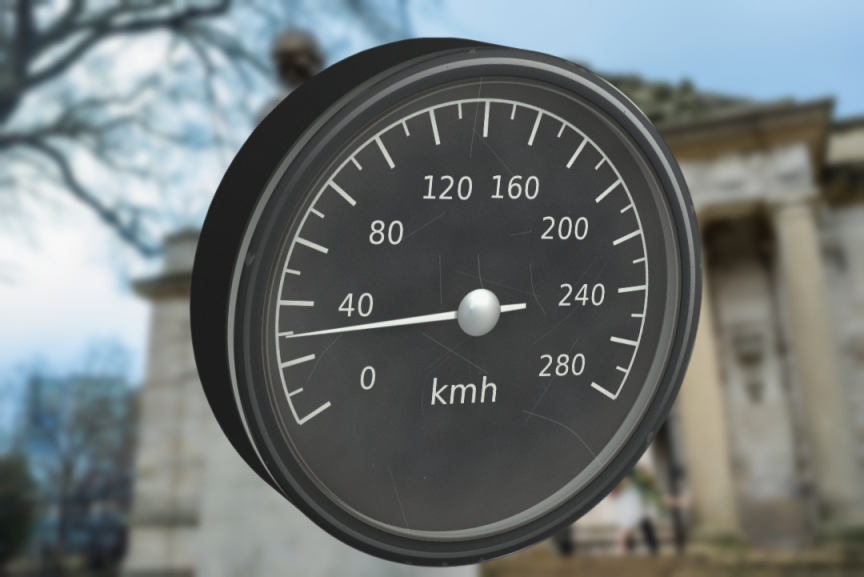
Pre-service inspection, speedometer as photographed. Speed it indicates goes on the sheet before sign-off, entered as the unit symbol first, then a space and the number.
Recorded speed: km/h 30
